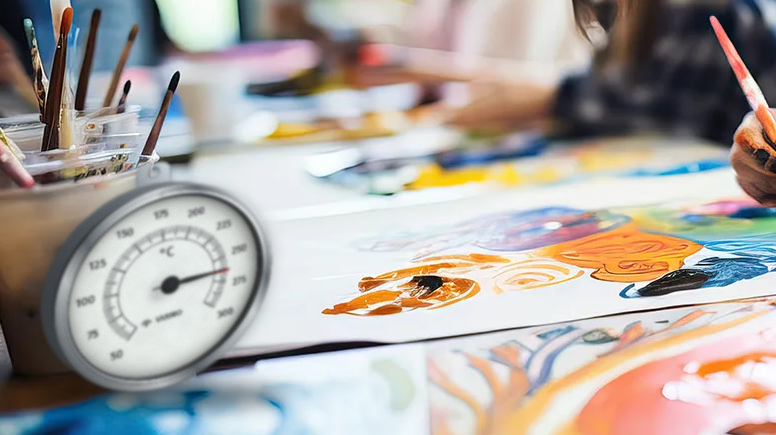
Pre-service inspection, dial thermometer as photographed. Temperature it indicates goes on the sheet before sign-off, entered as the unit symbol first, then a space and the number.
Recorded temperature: °C 262.5
